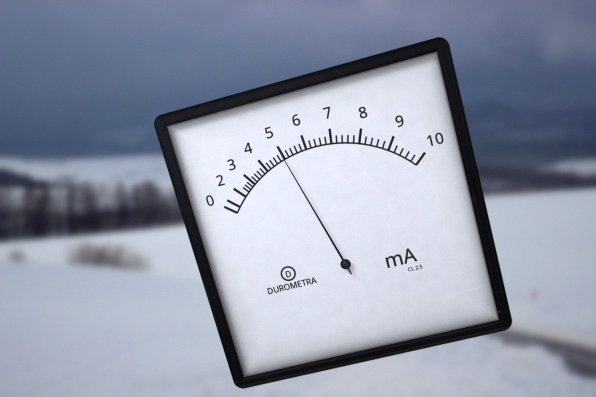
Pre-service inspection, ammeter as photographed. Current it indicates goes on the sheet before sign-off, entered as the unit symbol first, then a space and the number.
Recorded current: mA 5
